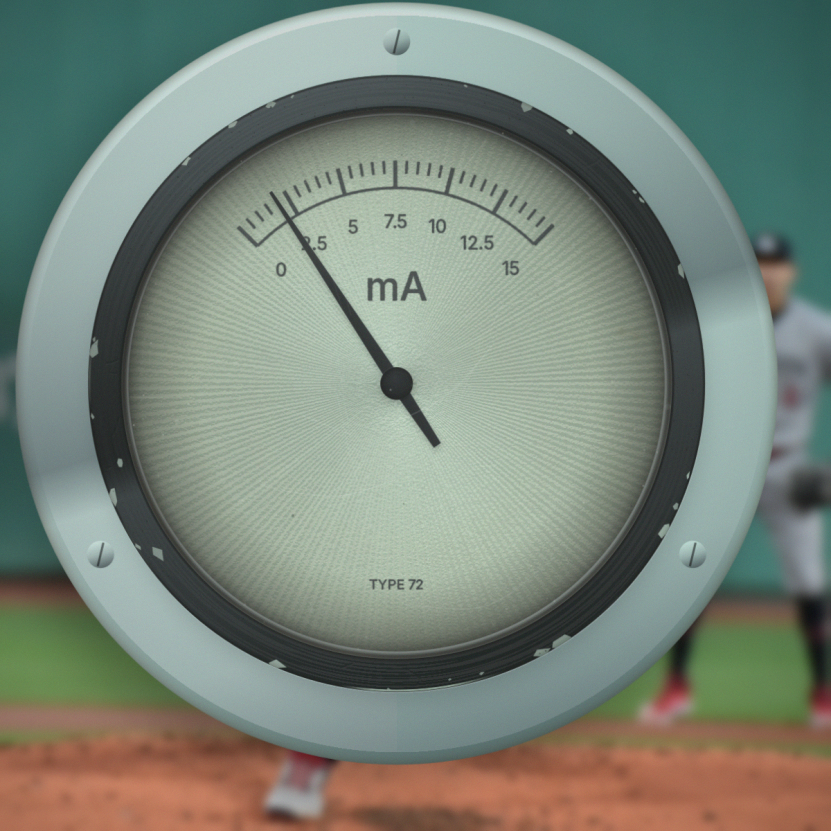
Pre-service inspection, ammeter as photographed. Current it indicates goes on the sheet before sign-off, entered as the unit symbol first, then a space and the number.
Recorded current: mA 2
